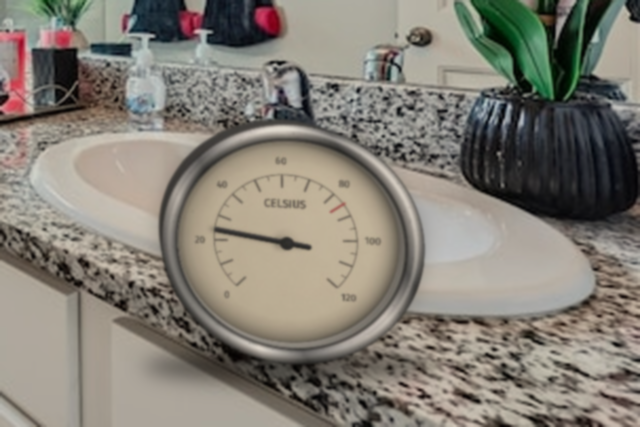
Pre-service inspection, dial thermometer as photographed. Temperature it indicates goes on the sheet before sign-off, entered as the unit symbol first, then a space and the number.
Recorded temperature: °C 25
